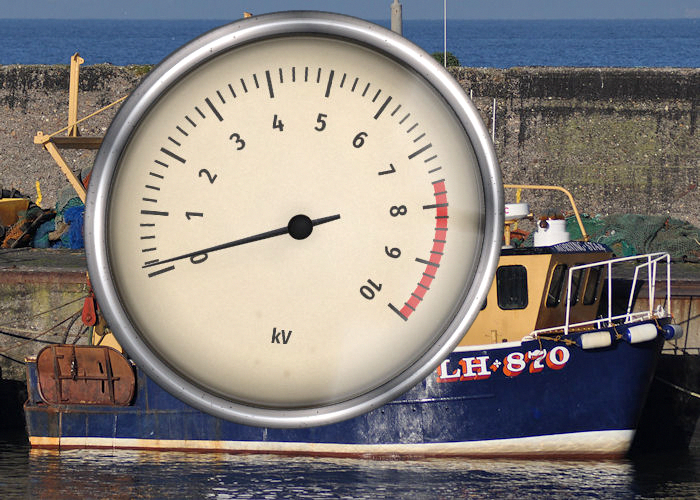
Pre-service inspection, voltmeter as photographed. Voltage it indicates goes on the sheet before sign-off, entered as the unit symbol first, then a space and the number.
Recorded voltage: kV 0.2
